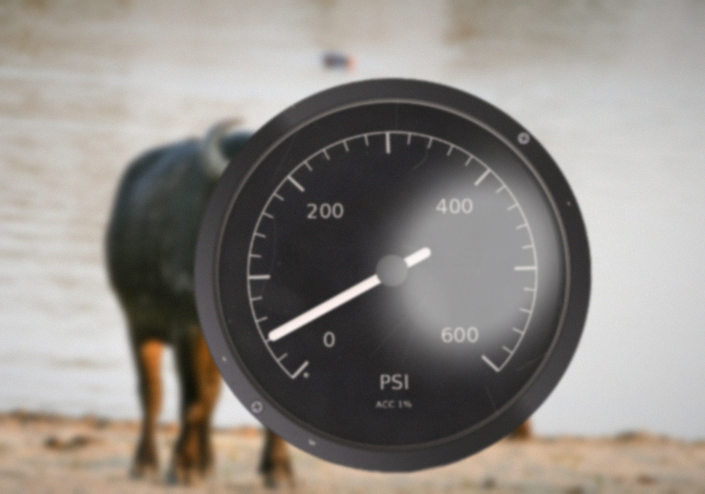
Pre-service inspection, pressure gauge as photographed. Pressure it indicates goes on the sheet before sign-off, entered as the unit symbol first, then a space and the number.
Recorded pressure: psi 40
